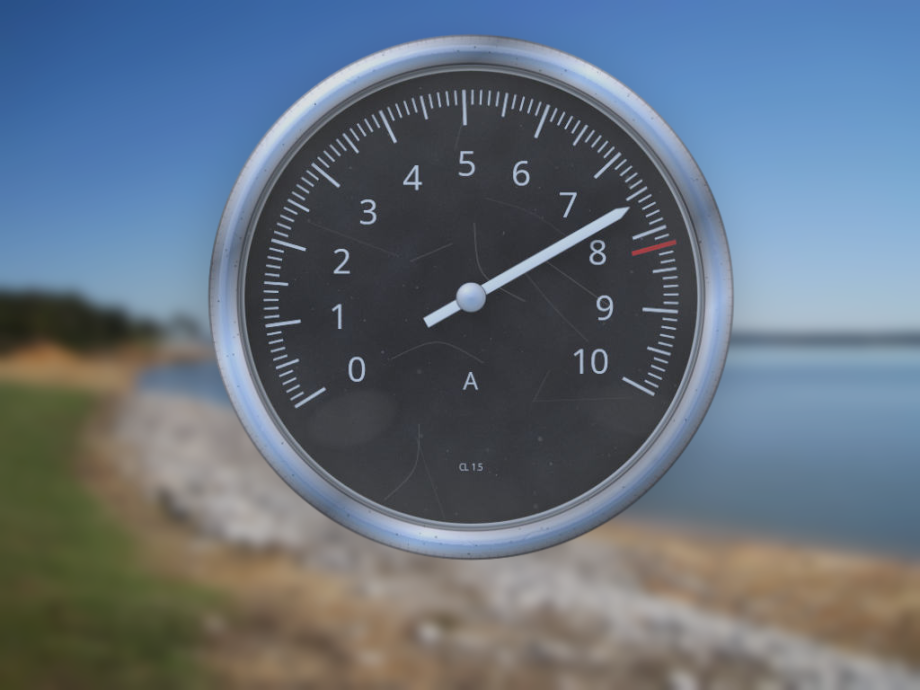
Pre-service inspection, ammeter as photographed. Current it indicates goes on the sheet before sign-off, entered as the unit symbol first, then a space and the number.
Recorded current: A 7.6
